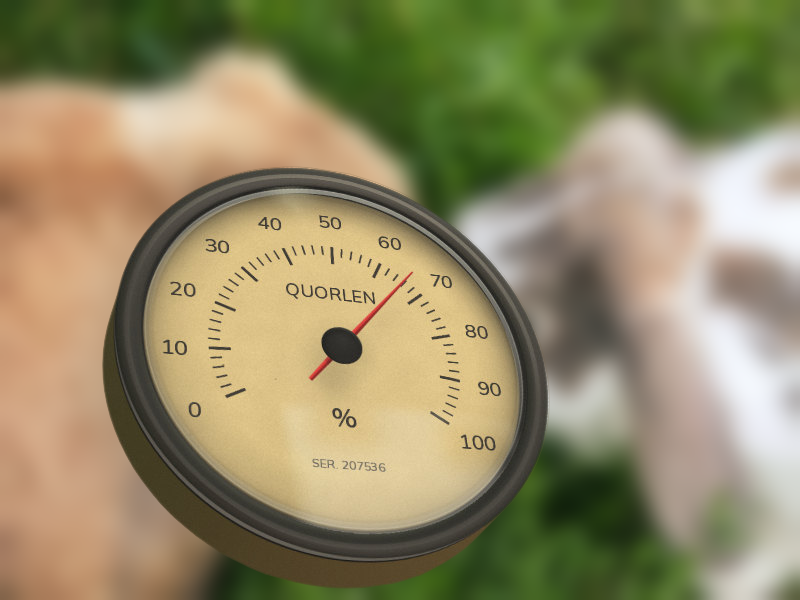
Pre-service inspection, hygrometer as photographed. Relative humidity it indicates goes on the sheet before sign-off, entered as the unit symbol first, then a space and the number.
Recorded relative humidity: % 66
